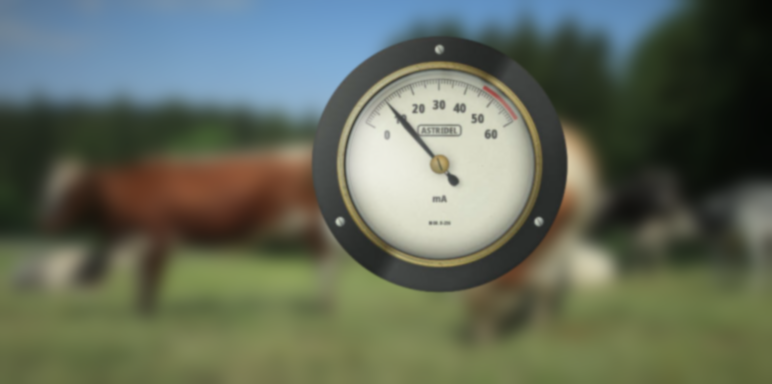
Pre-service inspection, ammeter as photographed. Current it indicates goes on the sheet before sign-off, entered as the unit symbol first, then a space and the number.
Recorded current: mA 10
